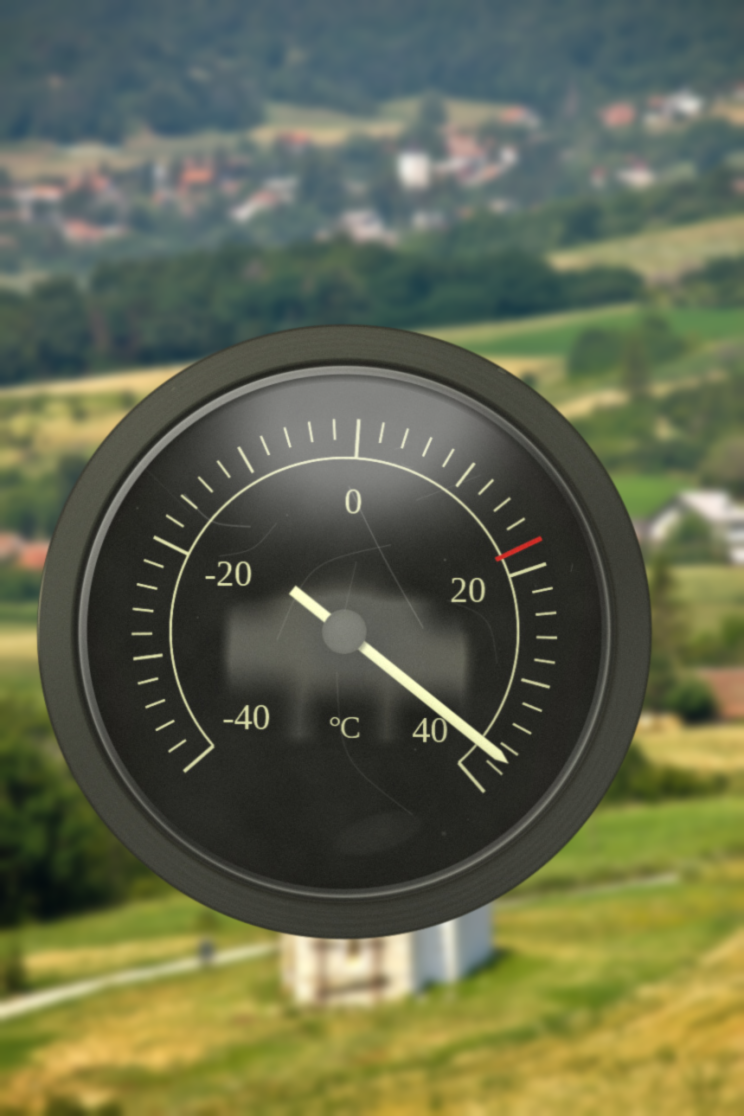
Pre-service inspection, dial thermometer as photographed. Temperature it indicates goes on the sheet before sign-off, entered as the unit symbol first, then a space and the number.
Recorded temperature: °C 37
